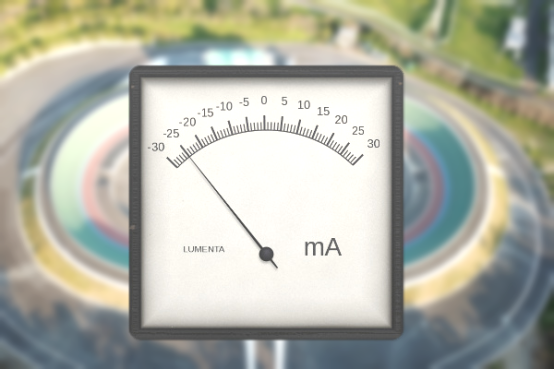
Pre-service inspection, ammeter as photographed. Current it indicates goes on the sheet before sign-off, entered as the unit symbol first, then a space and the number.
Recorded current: mA -25
